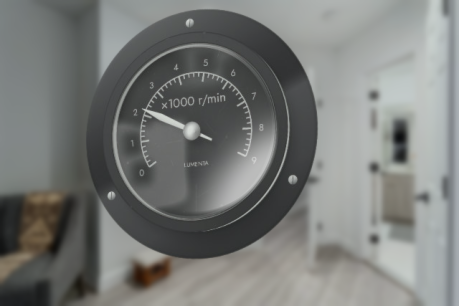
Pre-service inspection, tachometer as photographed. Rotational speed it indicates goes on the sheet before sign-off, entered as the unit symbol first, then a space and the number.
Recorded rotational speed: rpm 2200
